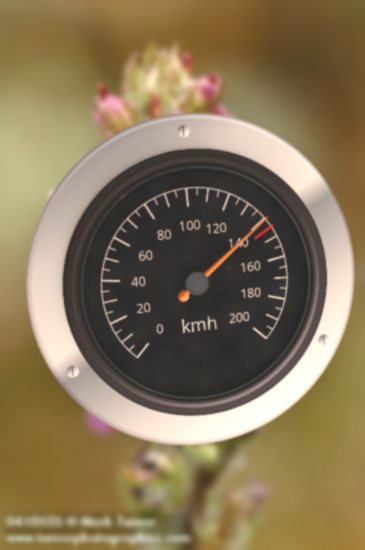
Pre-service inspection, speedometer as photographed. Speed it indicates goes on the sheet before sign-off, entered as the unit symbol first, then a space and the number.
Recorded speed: km/h 140
